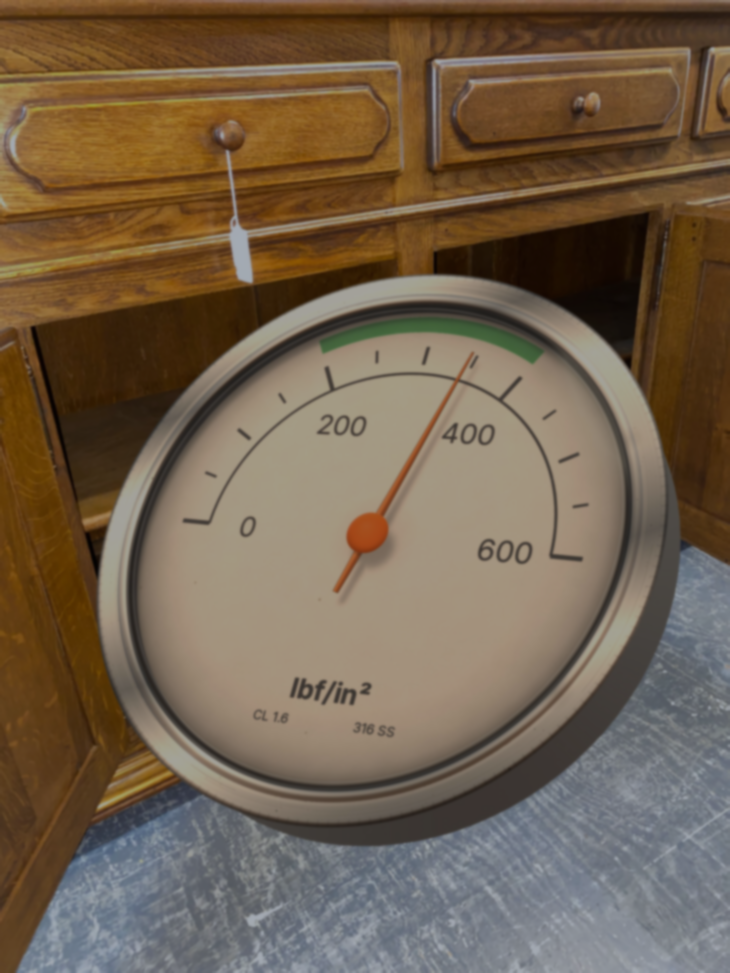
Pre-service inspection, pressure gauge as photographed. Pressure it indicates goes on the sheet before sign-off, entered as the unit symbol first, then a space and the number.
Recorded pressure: psi 350
